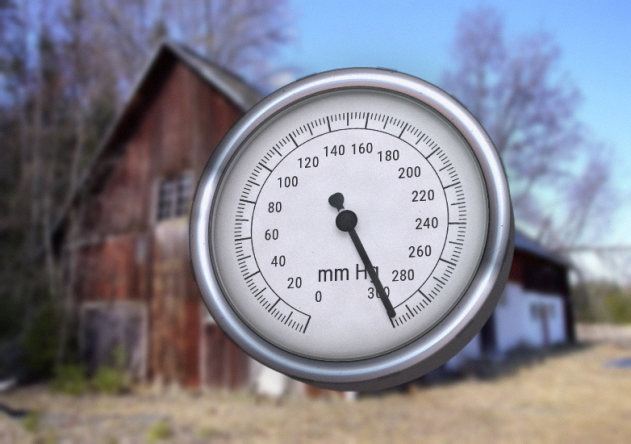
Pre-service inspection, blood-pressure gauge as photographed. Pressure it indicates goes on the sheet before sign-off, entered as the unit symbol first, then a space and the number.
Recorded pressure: mmHg 298
